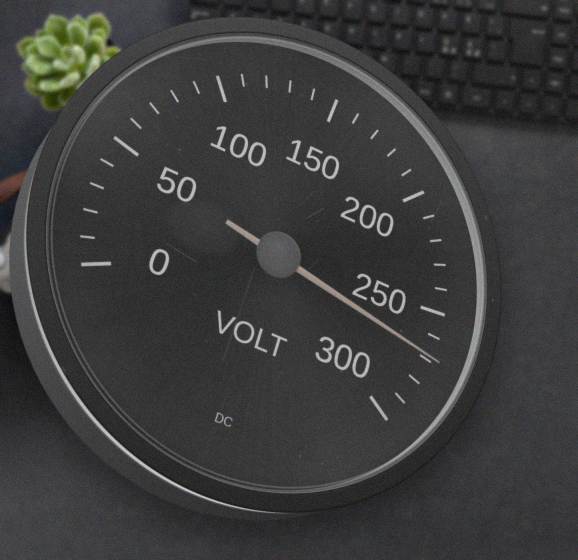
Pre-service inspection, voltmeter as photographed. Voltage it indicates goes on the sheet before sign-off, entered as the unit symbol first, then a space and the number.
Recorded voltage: V 270
